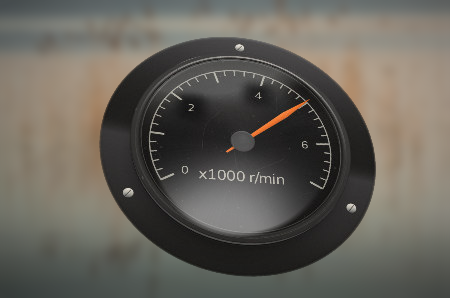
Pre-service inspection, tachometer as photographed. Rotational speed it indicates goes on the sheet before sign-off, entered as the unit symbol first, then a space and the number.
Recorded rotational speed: rpm 5000
